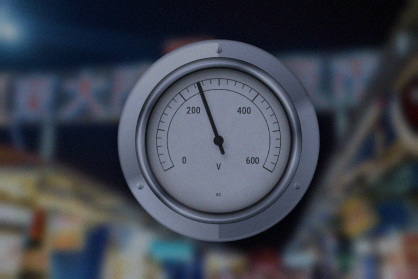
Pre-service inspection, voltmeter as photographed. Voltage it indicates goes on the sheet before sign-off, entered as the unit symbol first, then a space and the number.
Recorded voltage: V 250
